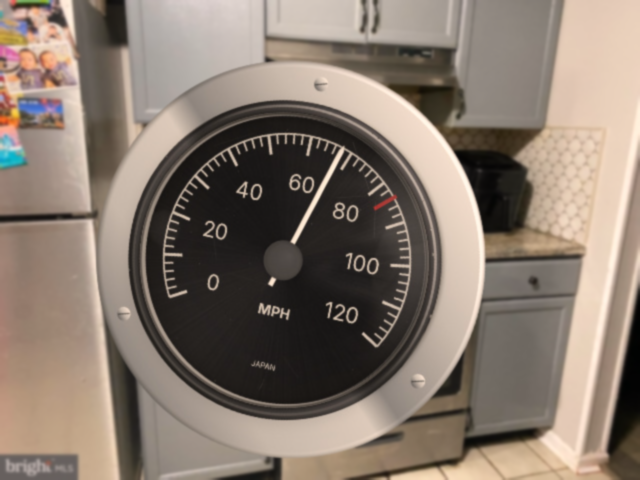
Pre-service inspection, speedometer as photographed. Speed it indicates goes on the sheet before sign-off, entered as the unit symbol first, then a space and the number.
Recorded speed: mph 68
